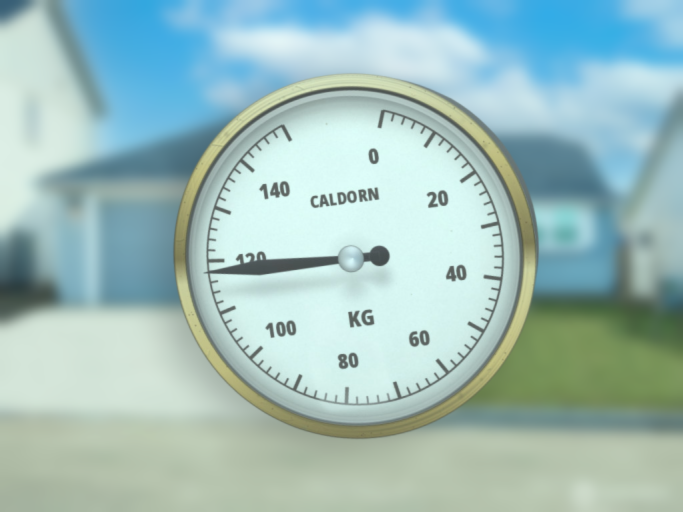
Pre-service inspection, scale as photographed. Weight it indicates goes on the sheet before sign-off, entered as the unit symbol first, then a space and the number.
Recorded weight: kg 118
